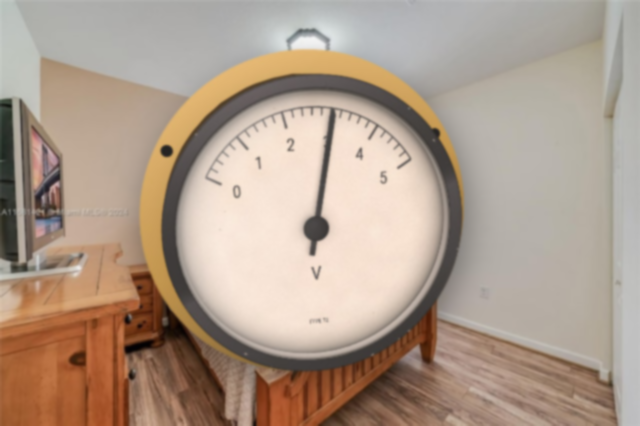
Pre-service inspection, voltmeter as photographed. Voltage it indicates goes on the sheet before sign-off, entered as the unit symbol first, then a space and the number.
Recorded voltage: V 3
